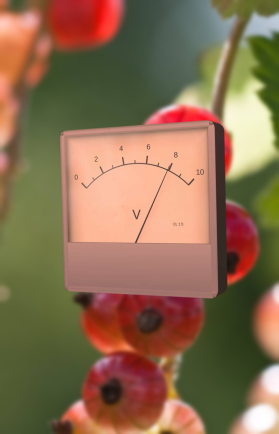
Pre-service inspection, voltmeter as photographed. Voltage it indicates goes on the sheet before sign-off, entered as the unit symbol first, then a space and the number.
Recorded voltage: V 8
